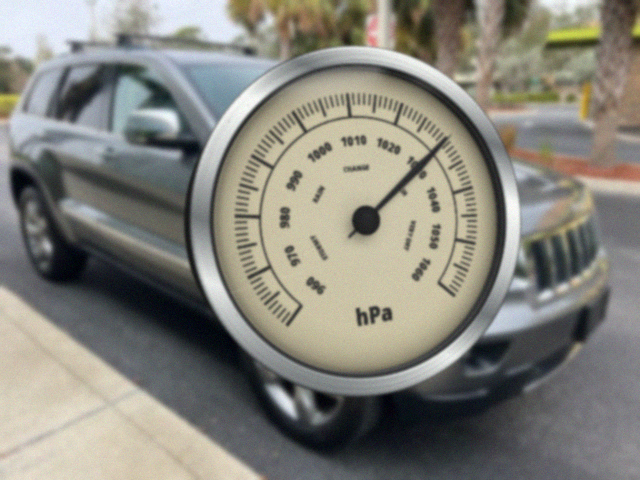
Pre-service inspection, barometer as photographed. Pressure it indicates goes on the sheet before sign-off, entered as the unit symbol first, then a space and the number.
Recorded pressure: hPa 1030
